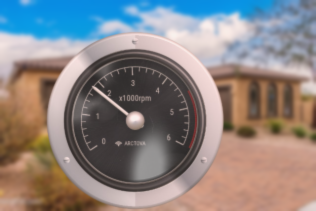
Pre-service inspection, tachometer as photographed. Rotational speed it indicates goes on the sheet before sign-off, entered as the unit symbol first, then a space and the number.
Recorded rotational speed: rpm 1800
